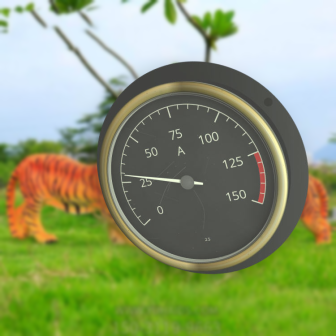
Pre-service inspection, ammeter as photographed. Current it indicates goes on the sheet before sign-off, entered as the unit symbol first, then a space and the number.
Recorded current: A 30
